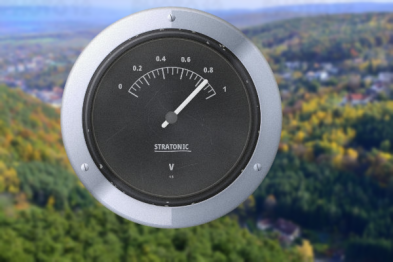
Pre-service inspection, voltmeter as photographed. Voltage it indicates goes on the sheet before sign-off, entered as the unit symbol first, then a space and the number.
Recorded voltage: V 0.85
